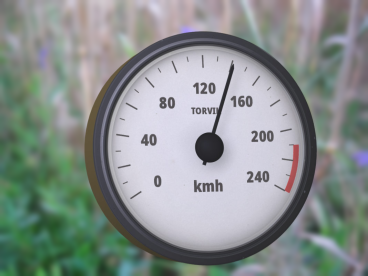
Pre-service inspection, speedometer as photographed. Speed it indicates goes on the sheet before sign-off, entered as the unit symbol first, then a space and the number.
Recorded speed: km/h 140
